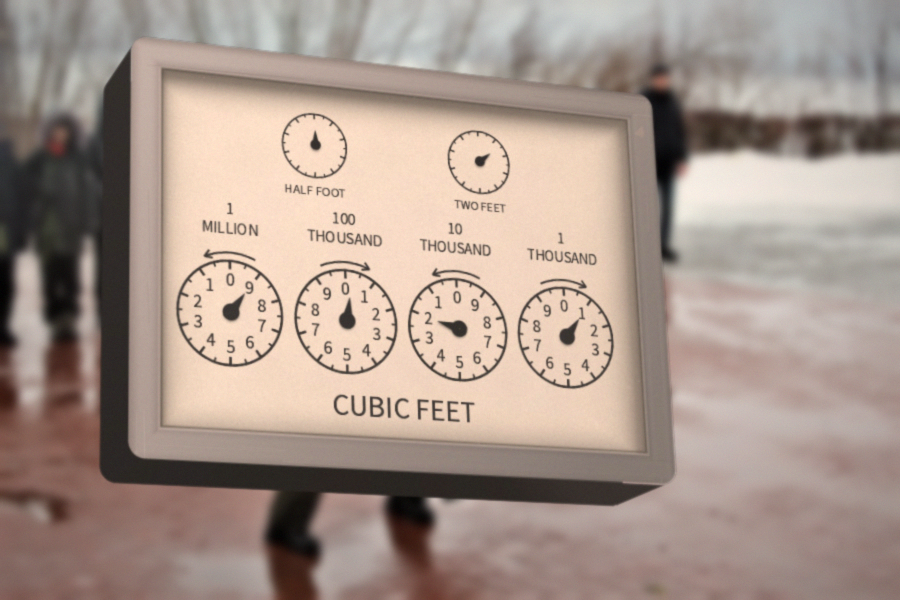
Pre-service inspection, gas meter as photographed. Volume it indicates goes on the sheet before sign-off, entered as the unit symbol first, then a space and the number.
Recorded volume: ft³ 902100
